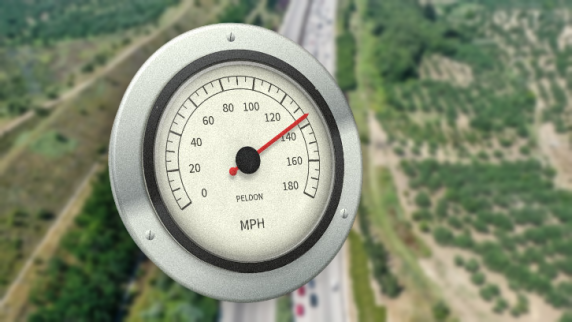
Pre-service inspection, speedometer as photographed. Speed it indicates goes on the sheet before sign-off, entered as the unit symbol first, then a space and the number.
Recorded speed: mph 135
